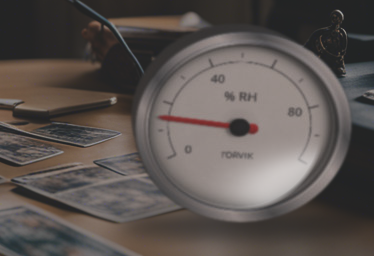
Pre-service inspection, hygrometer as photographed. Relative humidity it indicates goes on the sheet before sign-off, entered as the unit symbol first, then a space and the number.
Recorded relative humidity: % 15
